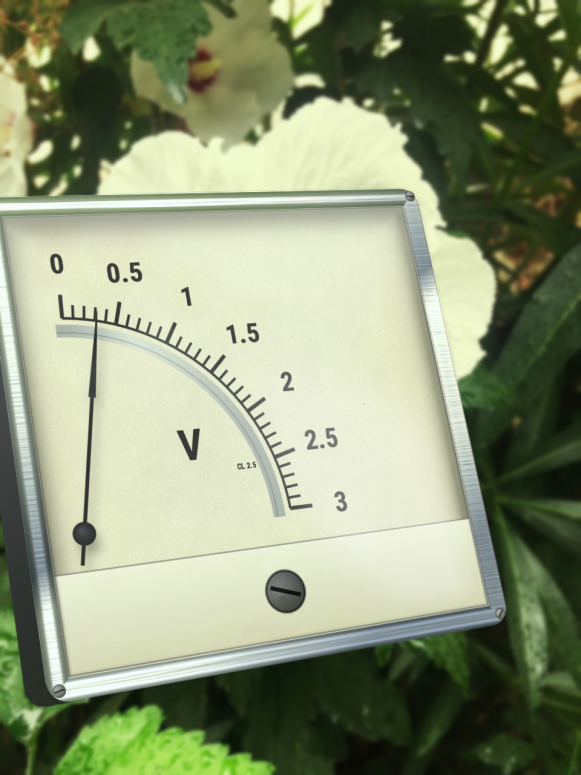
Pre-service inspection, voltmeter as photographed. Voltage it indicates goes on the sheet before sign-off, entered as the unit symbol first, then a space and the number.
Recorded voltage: V 0.3
